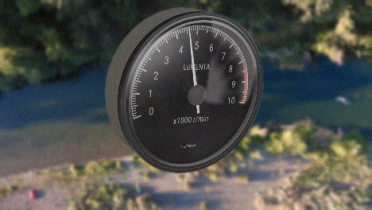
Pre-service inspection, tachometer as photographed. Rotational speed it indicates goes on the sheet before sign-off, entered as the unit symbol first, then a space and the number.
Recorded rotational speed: rpm 4500
